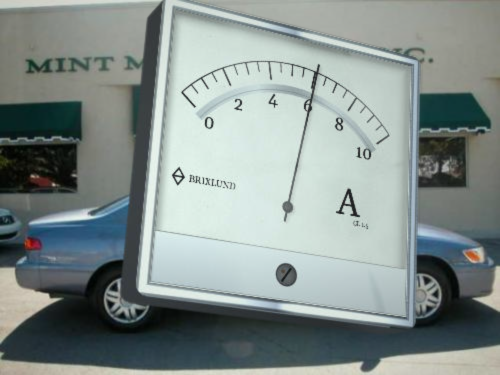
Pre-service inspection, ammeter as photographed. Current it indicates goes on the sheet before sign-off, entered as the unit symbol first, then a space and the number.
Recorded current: A 6
